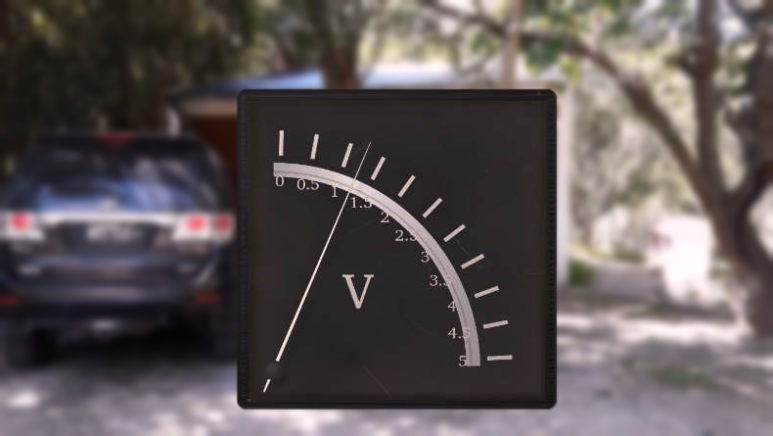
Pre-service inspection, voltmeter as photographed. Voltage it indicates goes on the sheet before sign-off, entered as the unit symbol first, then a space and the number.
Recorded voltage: V 1.25
